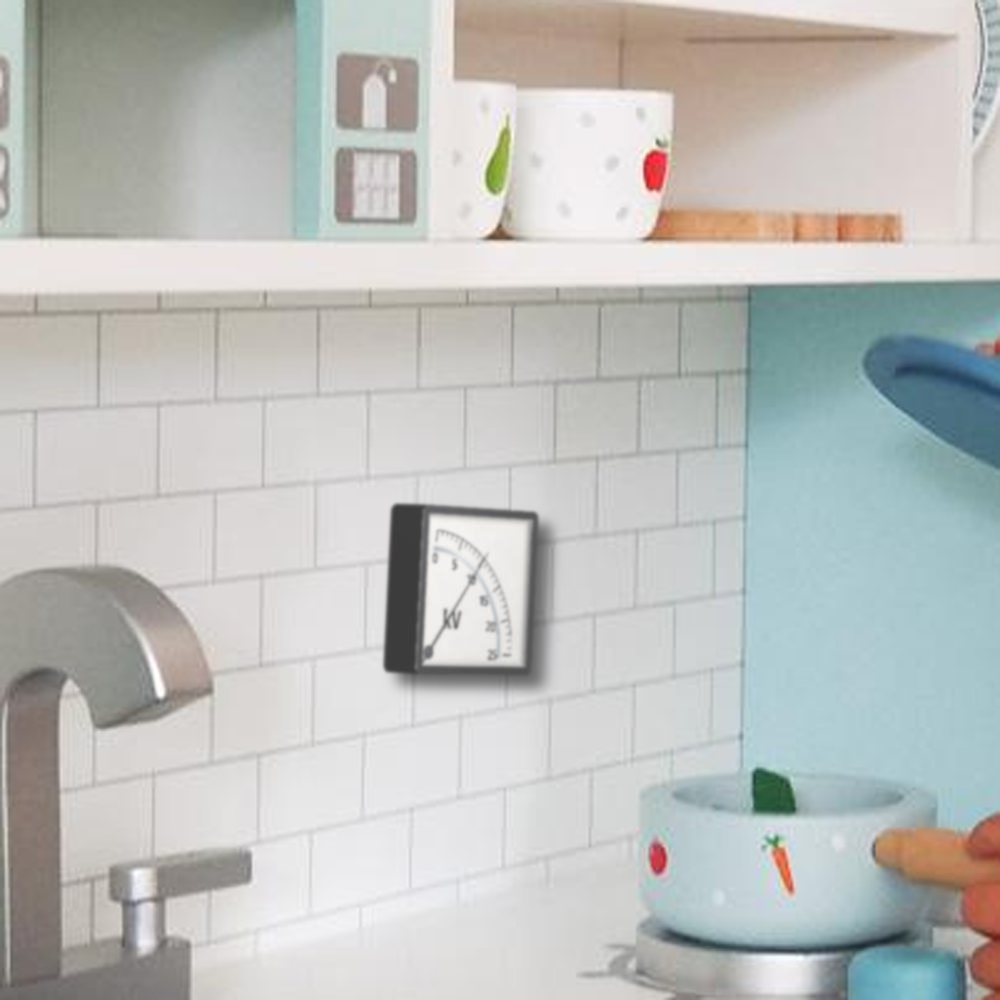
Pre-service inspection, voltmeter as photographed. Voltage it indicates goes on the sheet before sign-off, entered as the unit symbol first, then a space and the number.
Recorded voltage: kV 10
